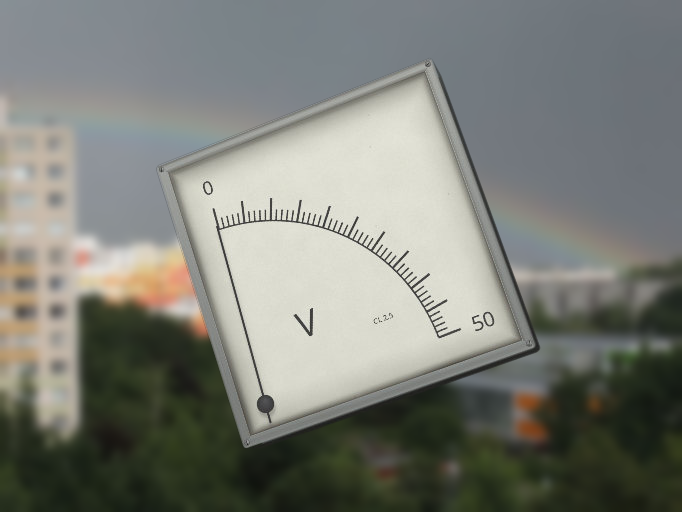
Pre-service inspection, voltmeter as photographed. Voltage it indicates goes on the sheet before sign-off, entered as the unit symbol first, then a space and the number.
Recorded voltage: V 0
